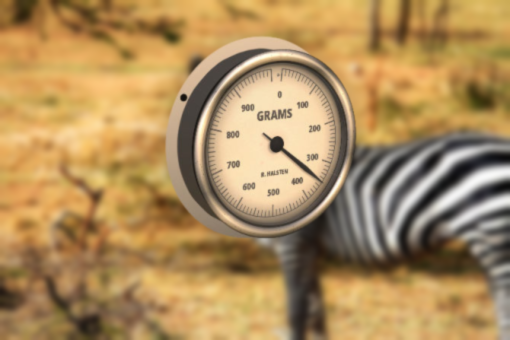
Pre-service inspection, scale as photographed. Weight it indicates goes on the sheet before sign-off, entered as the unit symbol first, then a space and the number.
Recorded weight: g 350
